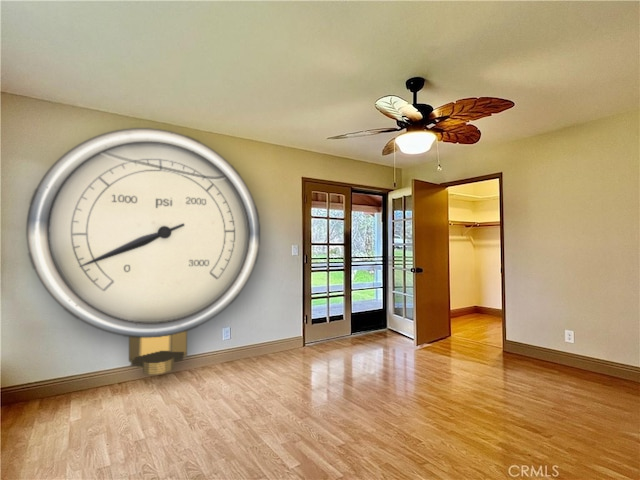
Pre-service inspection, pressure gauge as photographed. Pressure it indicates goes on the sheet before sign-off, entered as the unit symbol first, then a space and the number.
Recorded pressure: psi 250
